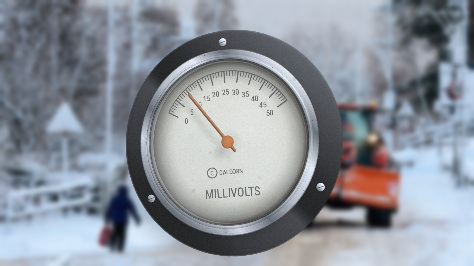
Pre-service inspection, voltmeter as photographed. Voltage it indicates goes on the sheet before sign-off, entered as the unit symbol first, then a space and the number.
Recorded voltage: mV 10
